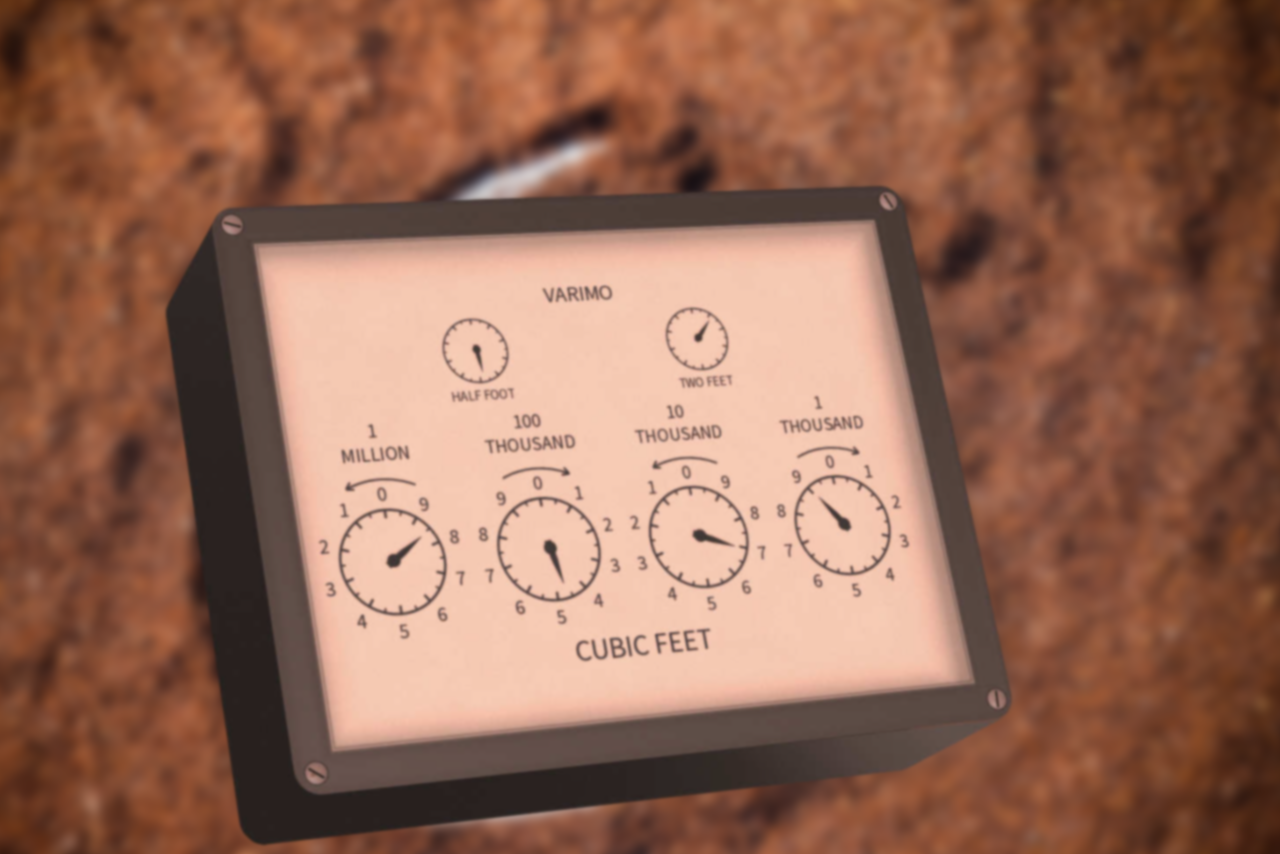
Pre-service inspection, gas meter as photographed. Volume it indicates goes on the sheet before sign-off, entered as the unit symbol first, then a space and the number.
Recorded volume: ft³ 846900
